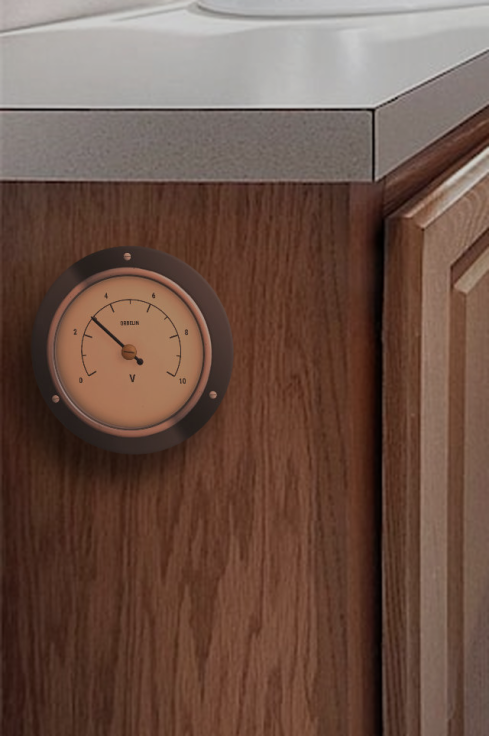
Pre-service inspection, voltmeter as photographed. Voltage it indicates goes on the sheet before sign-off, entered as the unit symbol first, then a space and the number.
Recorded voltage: V 3
